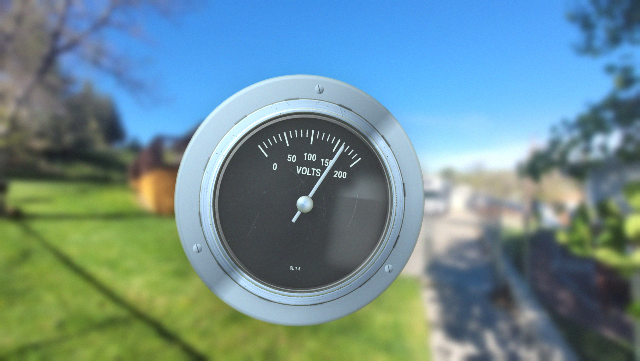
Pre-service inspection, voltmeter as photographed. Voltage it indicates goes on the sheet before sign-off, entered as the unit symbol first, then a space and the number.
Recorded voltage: V 160
